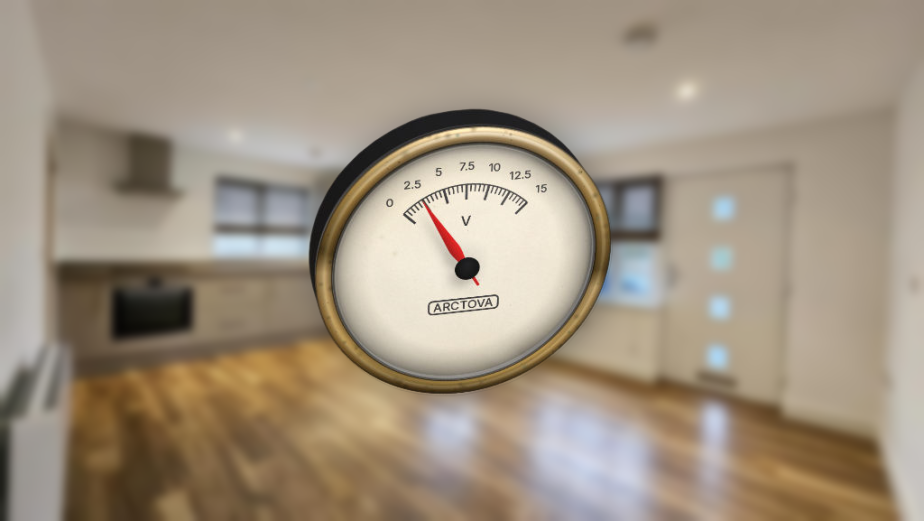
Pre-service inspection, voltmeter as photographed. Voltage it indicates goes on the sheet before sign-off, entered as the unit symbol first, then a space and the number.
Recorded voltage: V 2.5
